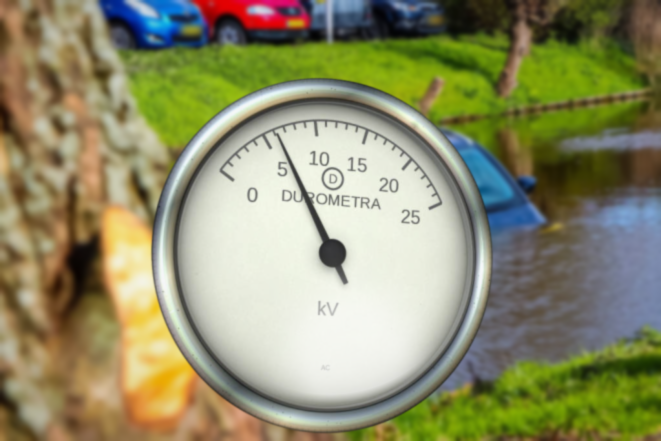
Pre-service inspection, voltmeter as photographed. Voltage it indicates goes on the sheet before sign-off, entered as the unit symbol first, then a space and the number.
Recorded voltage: kV 6
